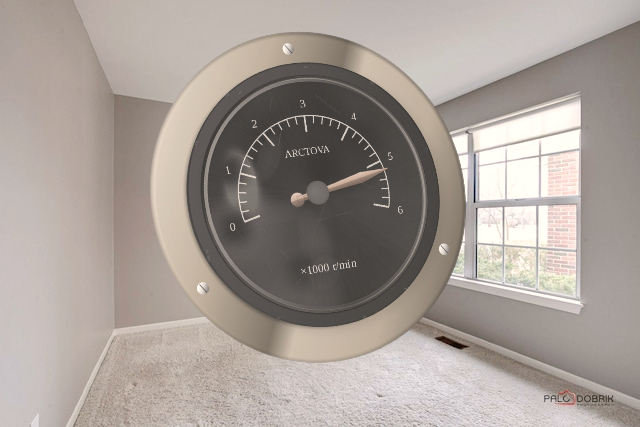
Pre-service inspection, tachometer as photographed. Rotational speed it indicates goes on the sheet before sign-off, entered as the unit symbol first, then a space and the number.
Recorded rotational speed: rpm 5200
